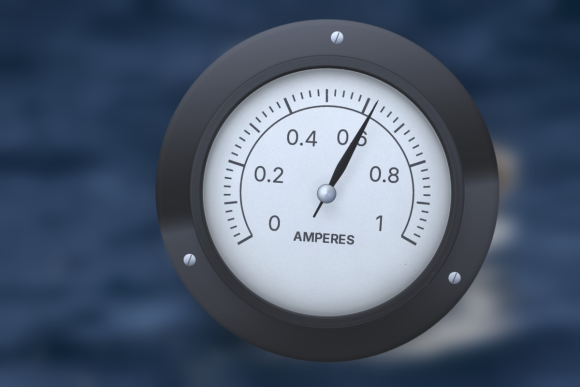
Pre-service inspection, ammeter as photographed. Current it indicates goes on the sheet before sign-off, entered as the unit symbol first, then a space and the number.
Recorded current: A 0.62
